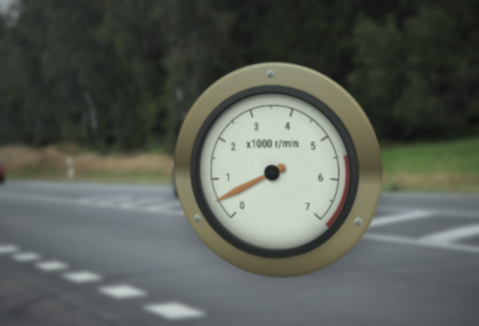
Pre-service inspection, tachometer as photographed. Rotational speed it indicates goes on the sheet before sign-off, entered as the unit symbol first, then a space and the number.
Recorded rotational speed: rpm 500
